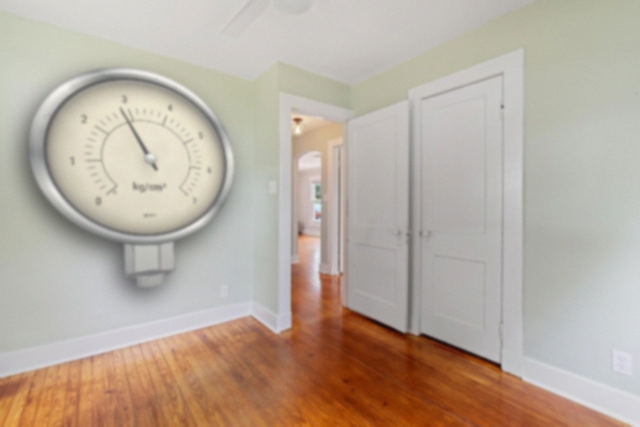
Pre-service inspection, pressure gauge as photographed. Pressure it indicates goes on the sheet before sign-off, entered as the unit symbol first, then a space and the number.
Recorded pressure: kg/cm² 2.8
